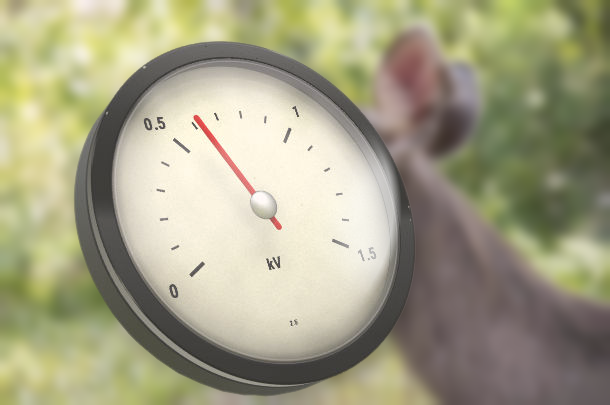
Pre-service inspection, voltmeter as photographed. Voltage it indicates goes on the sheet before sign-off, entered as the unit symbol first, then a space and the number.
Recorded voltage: kV 0.6
